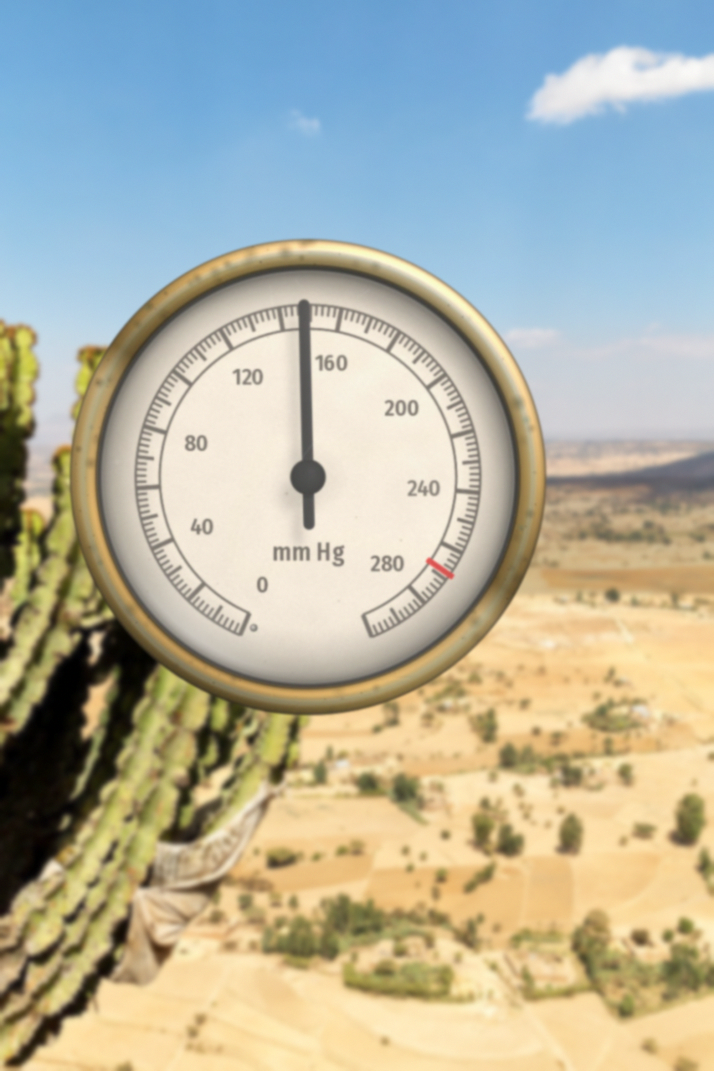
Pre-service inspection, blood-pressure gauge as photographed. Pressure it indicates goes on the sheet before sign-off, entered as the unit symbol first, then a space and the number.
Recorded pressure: mmHg 148
